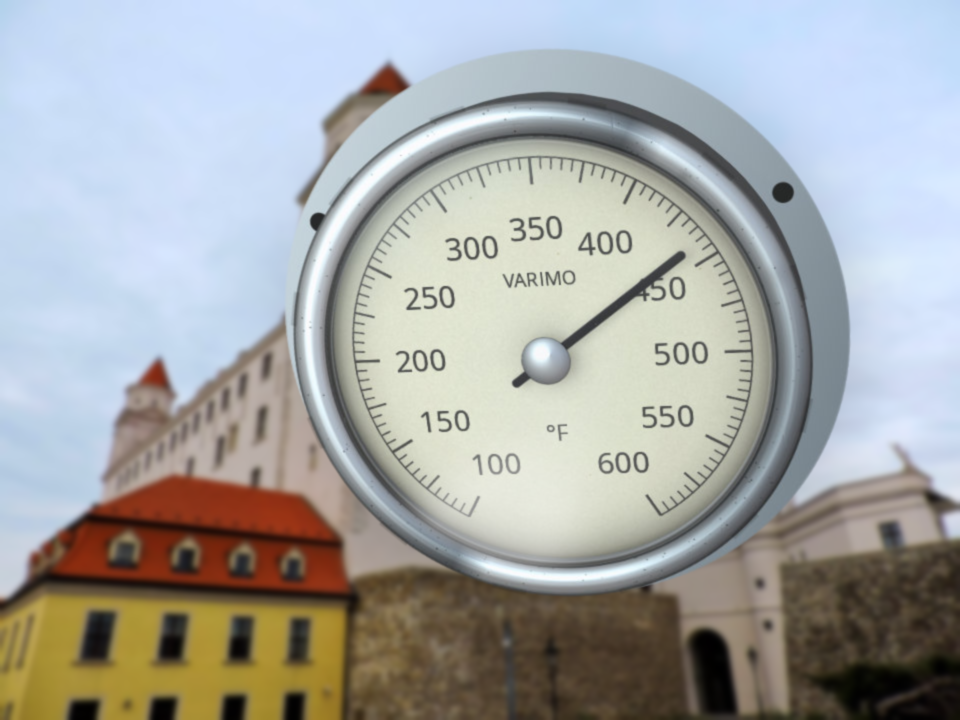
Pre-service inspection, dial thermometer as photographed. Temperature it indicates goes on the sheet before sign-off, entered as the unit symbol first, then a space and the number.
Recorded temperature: °F 440
